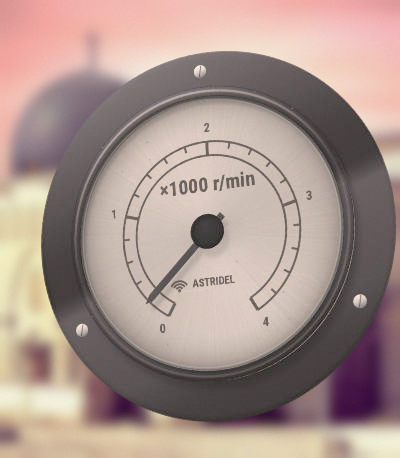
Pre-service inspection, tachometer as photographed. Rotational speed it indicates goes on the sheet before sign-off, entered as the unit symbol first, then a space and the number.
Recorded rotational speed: rpm 200
